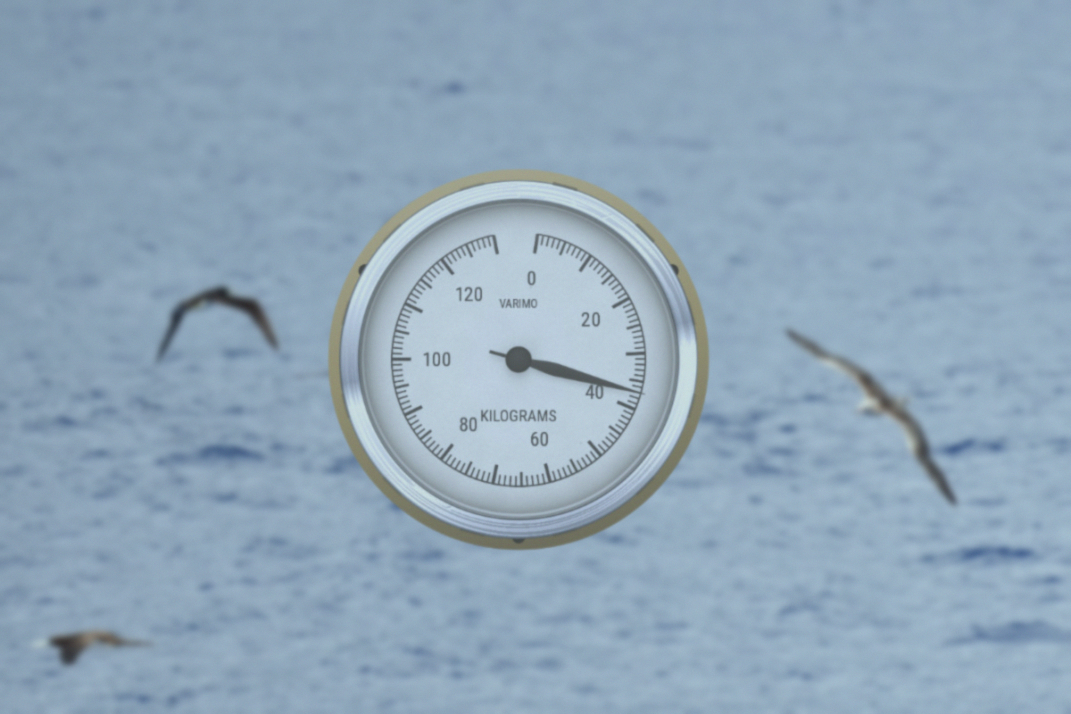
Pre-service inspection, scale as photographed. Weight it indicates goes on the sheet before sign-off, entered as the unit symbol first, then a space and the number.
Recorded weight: kg 37
